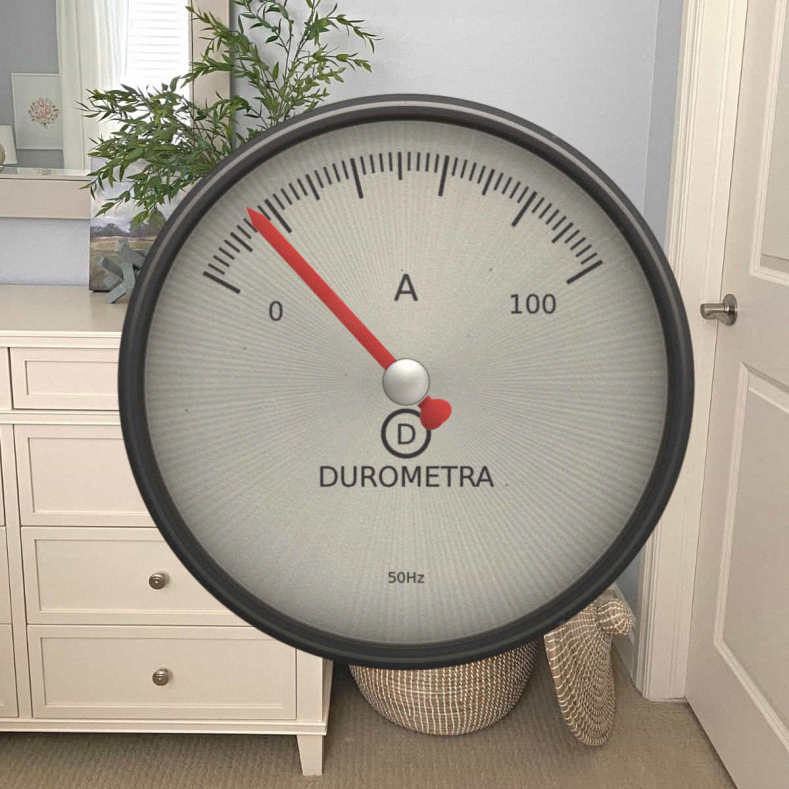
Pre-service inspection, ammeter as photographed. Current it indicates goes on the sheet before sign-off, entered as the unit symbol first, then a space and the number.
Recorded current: A 16
